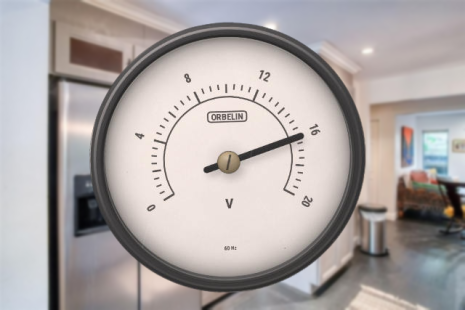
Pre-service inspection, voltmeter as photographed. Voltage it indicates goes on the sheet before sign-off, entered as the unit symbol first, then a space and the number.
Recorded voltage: V 16
